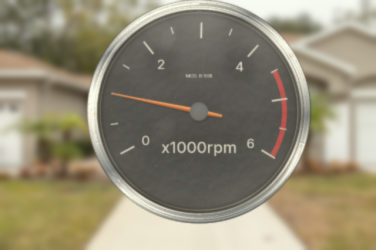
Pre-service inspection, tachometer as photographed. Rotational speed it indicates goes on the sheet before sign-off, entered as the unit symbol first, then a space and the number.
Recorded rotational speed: rpm 1000
